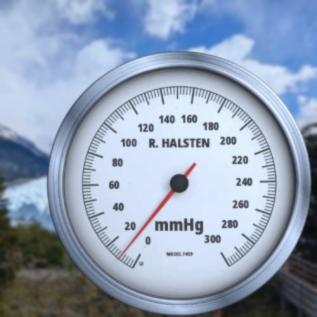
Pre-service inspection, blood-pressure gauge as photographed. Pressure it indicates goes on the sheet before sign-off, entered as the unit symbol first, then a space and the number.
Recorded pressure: mmHg 10
